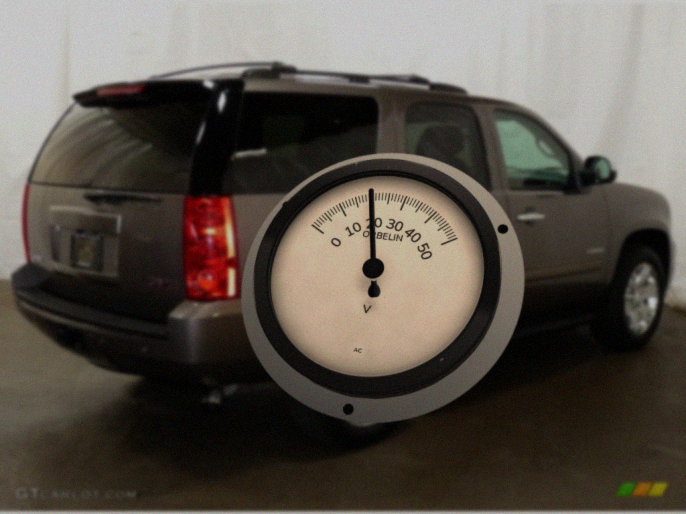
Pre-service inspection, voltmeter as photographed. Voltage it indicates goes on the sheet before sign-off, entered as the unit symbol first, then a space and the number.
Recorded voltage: V 20
